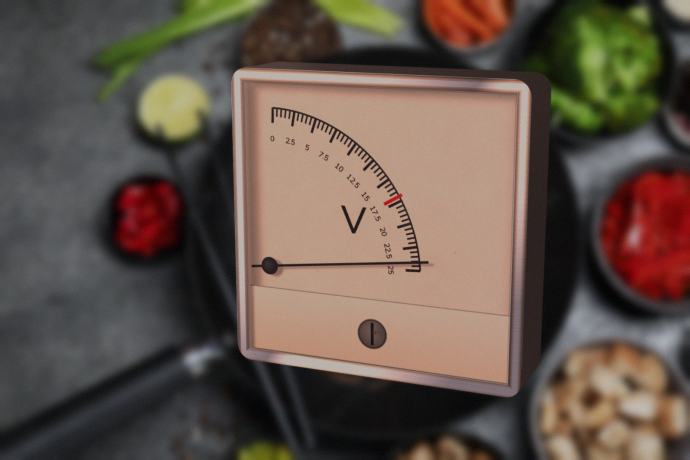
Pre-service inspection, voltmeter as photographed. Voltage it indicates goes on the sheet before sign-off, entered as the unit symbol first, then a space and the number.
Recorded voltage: V 24
